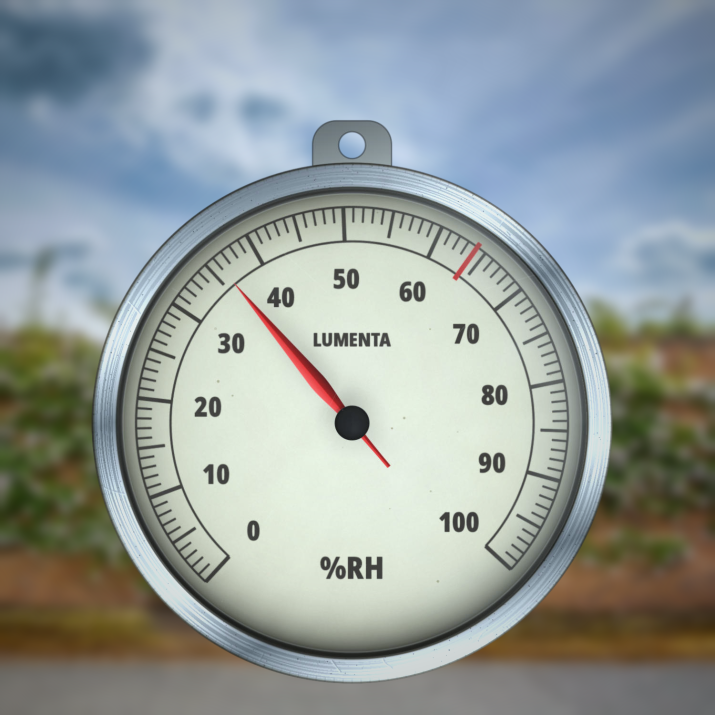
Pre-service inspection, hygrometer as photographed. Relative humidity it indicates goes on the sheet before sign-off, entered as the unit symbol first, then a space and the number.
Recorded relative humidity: % 36
